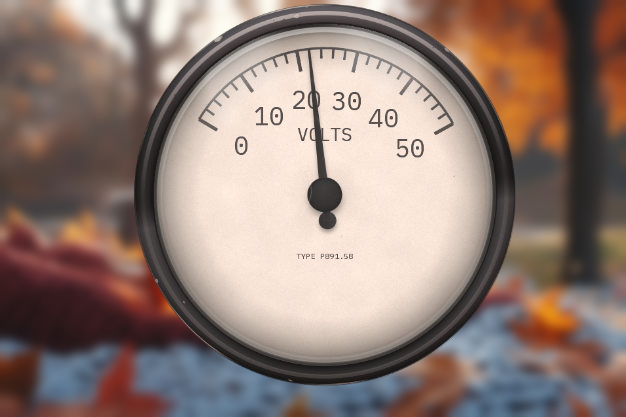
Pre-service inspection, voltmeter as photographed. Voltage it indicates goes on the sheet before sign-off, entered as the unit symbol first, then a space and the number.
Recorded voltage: V 22
